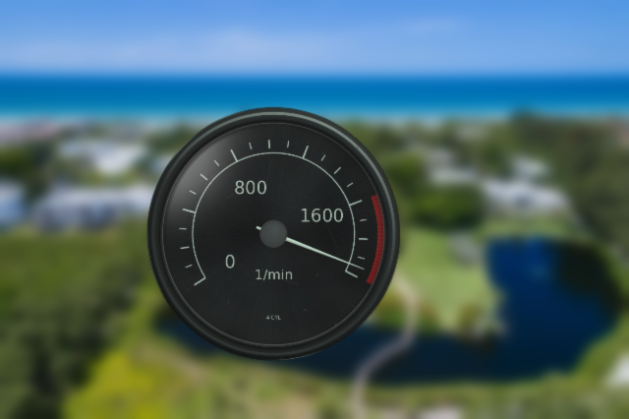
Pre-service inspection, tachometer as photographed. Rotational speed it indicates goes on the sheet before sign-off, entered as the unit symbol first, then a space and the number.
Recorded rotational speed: rpm 1950
